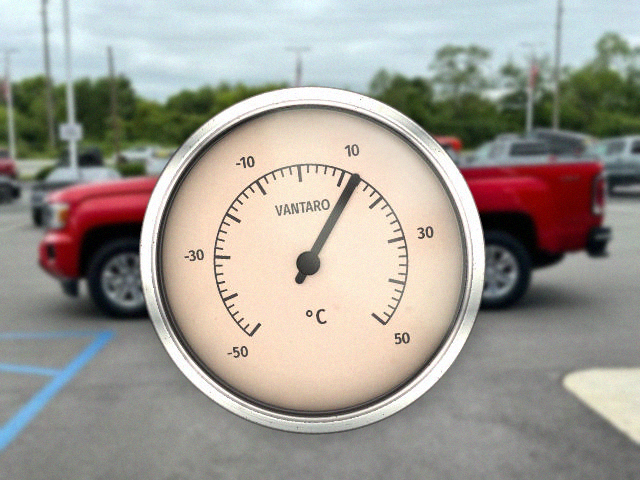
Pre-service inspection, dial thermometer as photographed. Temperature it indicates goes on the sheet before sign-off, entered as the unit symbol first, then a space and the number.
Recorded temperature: °C 13
